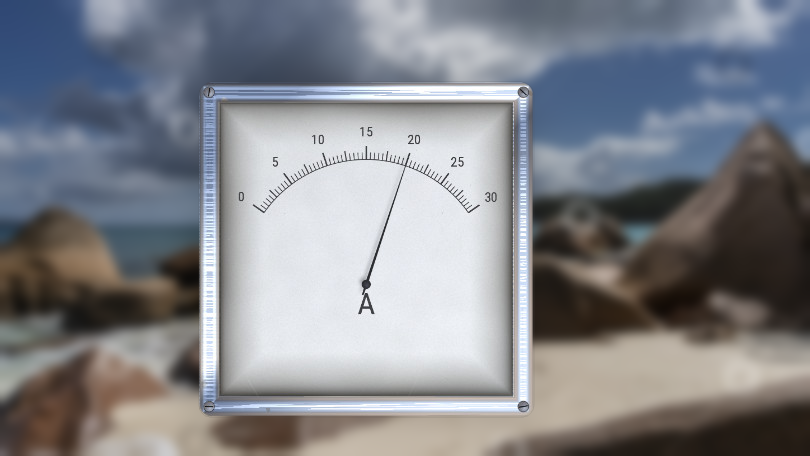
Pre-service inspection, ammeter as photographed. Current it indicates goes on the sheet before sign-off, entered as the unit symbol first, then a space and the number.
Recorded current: A 20
